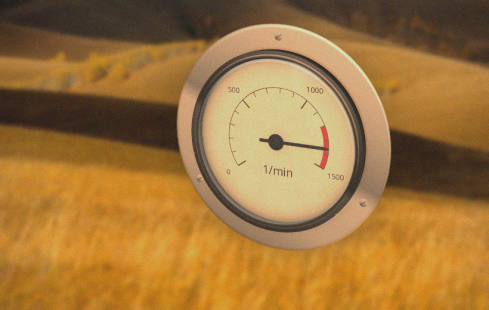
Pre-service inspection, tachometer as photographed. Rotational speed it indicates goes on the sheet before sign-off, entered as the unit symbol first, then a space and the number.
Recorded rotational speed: rpm 1350
